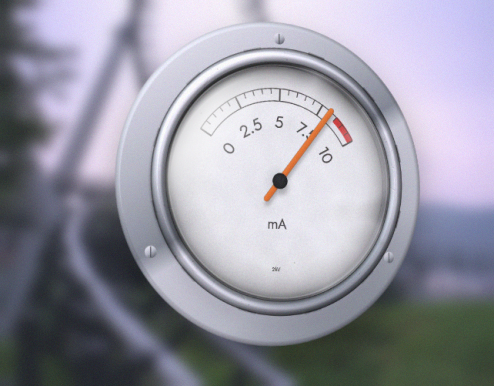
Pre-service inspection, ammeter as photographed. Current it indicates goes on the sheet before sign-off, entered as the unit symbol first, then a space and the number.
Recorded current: mA 8
